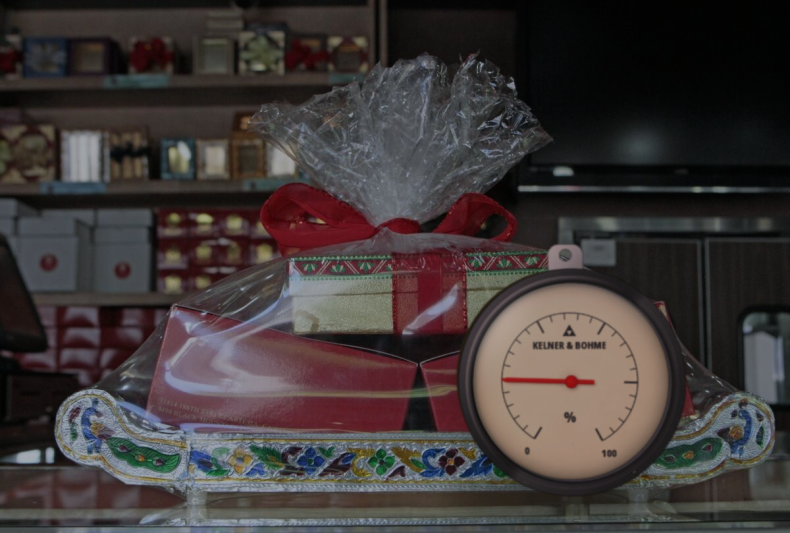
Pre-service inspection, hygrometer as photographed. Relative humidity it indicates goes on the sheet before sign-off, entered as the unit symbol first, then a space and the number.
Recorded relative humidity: % 20
